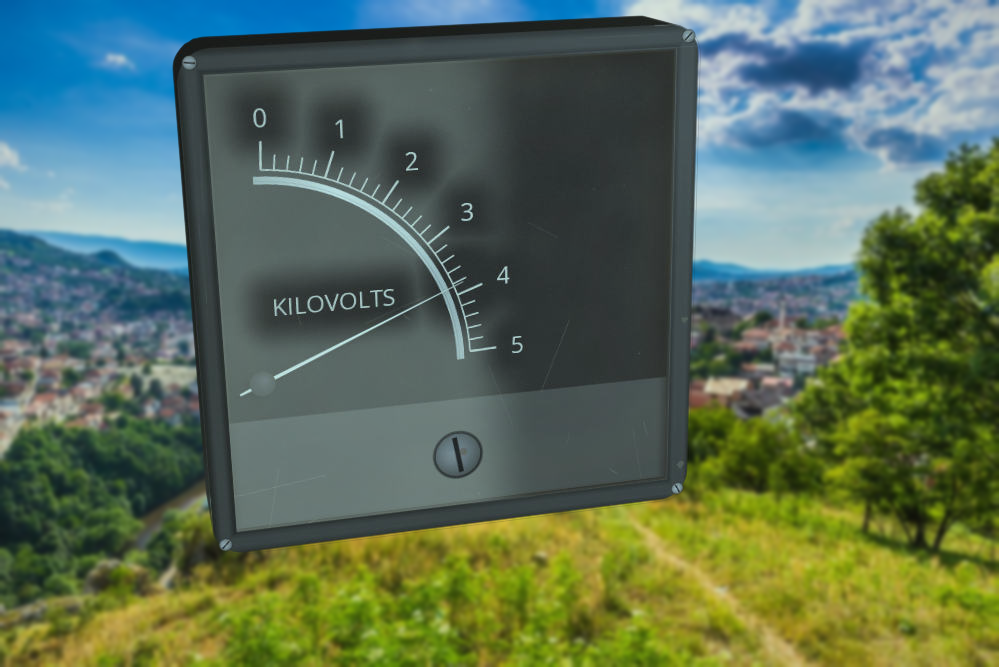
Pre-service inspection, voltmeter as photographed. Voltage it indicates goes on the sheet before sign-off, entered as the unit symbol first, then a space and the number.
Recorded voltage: kV 3.8
